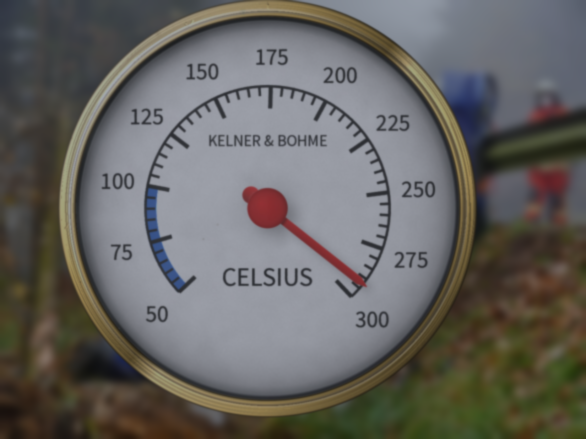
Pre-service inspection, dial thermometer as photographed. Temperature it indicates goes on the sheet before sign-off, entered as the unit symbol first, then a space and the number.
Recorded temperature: °C 292.5
